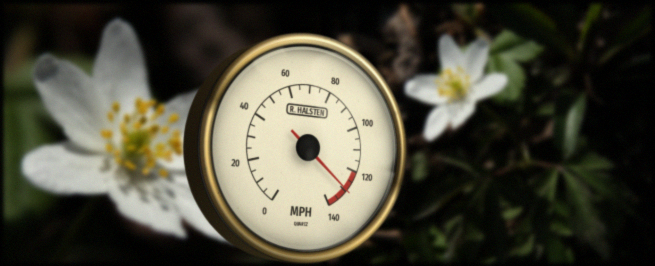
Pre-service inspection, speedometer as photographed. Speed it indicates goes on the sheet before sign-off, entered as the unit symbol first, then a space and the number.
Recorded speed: mph 130
